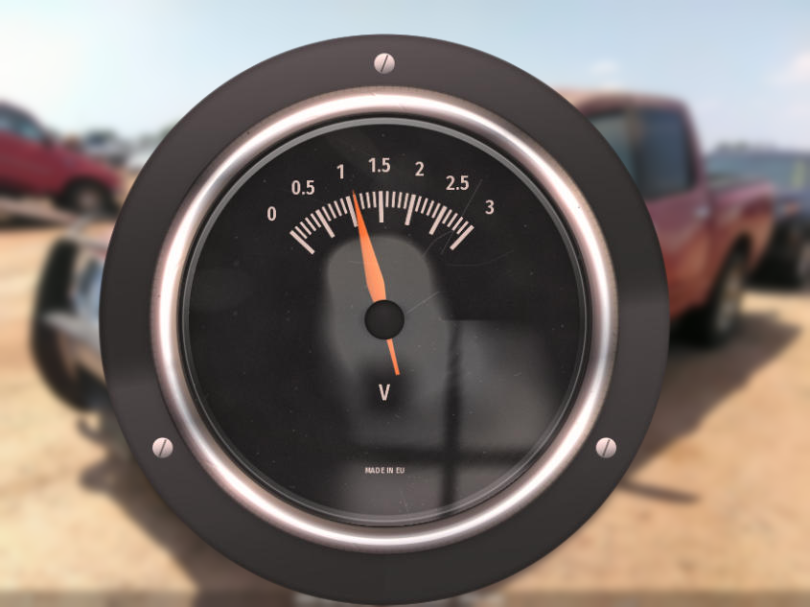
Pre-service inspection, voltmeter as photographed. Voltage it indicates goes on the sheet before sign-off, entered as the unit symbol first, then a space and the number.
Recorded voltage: V 1.1
